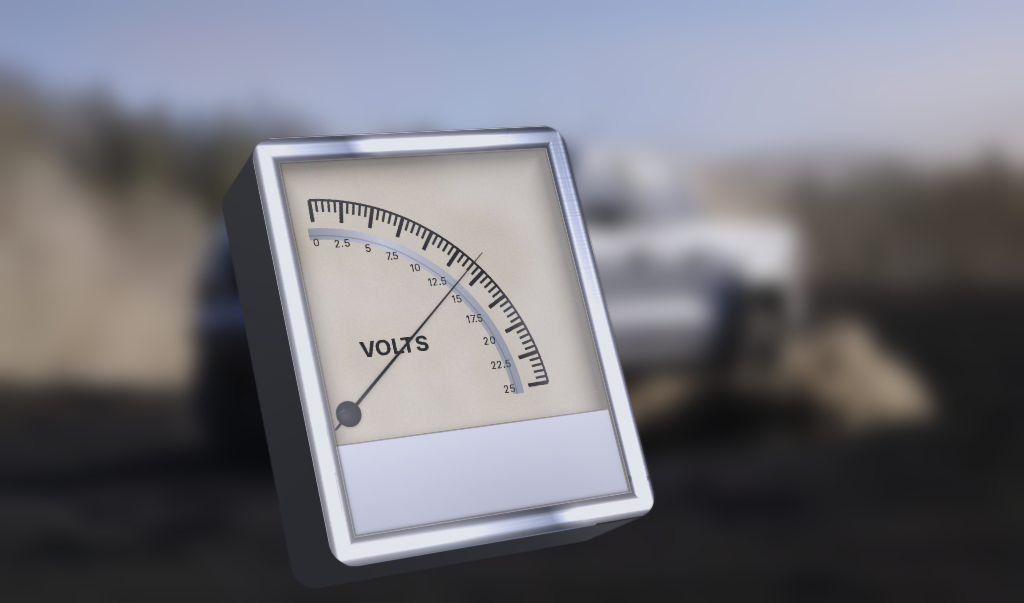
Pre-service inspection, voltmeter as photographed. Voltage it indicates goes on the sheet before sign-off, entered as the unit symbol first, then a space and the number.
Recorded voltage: V 14
